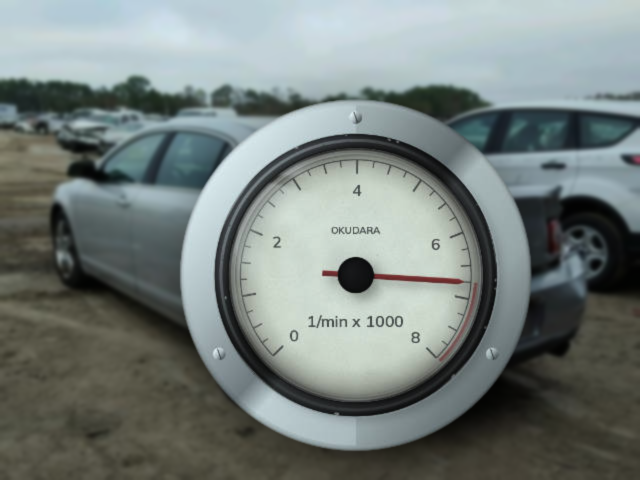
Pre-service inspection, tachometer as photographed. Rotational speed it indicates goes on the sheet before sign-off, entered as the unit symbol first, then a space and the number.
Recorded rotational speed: rpm 6750
